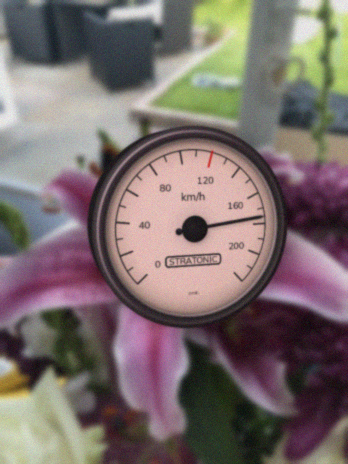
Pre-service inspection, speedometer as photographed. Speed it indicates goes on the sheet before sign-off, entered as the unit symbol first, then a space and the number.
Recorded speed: km/h 175
